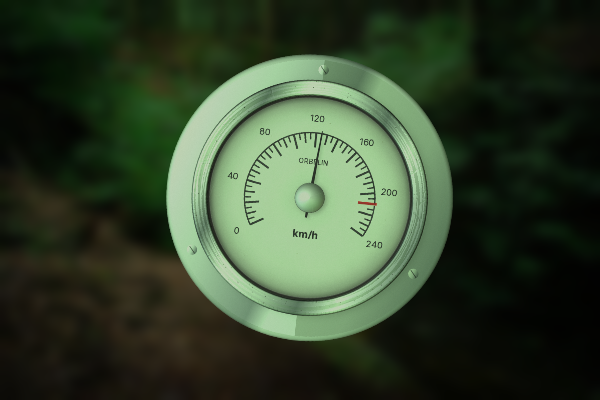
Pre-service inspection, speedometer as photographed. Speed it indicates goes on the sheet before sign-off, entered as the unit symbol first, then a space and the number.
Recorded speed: km/h 125
